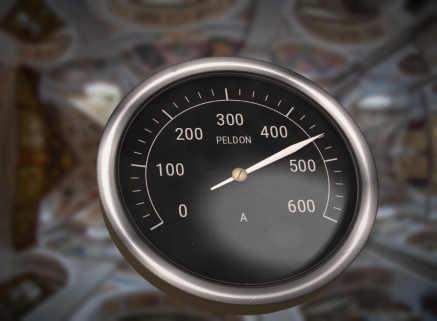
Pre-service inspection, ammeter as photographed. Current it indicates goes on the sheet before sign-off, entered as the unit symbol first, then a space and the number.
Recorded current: A 460
